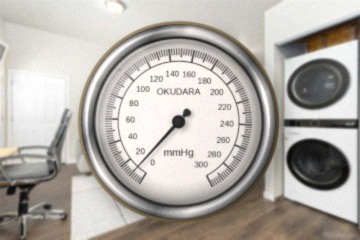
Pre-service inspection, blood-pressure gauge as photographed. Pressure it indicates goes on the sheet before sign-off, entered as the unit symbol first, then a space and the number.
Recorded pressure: mmHg 10
